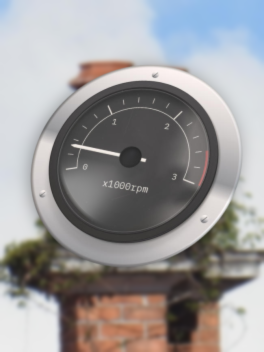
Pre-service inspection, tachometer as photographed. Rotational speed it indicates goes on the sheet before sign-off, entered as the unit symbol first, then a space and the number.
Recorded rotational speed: rpm 300
